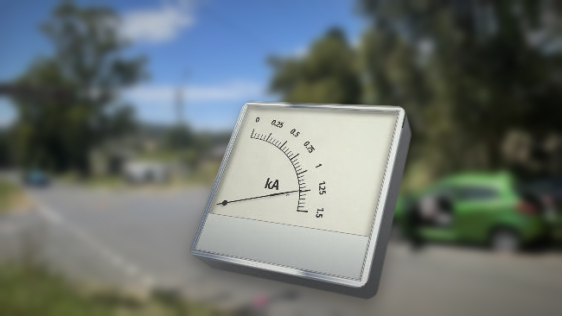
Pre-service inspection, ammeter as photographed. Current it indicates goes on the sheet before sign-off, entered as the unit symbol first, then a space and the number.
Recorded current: kA 1.25
